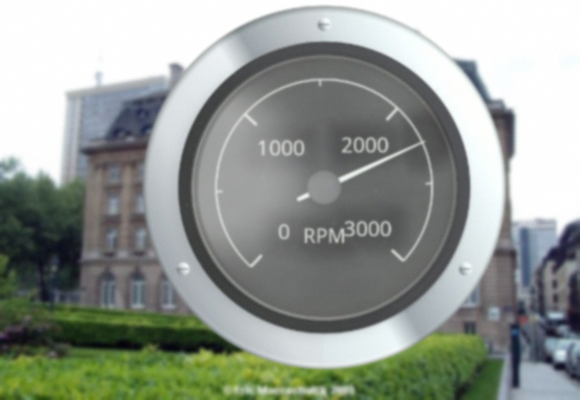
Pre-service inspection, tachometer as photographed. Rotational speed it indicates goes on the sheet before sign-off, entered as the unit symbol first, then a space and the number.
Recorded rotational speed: rpm 2250
